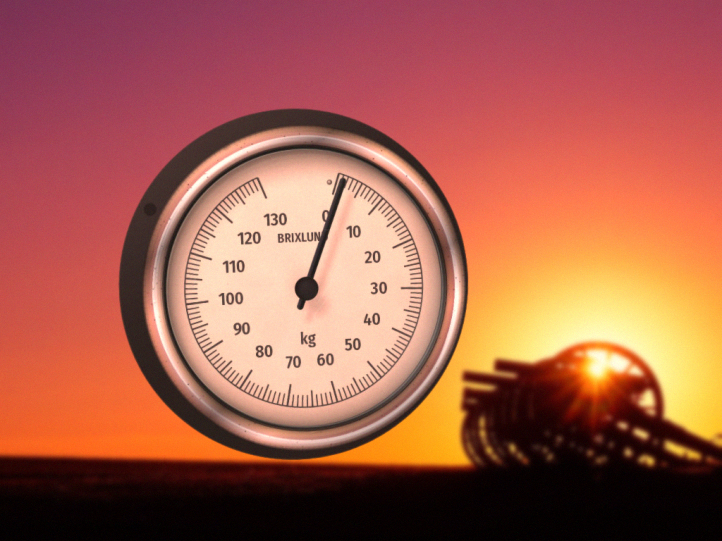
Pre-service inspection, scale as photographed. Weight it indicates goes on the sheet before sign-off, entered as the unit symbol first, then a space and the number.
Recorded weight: kg 1
